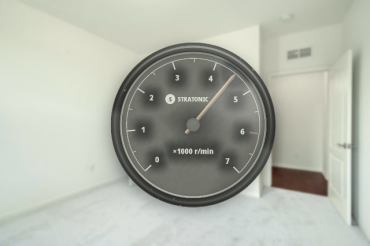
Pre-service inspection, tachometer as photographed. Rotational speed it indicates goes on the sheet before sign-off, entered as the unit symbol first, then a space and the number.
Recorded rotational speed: rpm 4500
